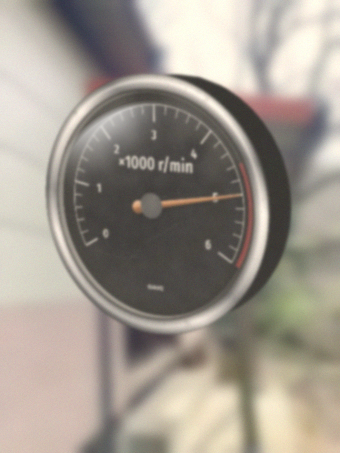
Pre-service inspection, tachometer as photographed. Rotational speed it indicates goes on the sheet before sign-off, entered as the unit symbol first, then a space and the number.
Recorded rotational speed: rpm 5000
